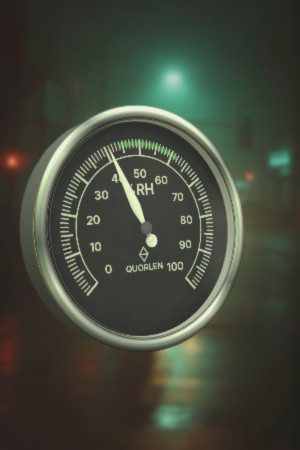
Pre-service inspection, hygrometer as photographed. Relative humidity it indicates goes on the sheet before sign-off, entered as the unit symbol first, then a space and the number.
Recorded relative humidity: % 40
